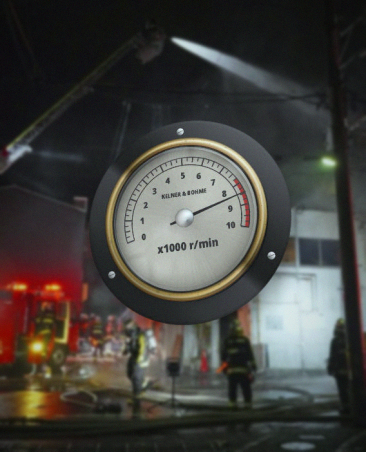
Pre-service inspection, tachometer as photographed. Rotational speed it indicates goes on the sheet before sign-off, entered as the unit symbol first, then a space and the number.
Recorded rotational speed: rpm 8500
